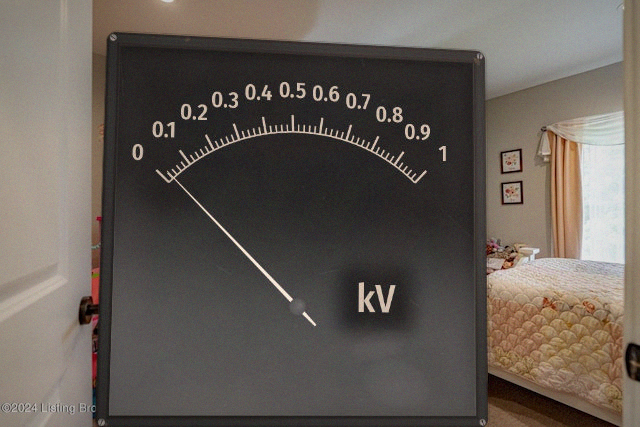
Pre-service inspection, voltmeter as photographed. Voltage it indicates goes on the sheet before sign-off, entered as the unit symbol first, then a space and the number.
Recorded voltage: kV 0.02
